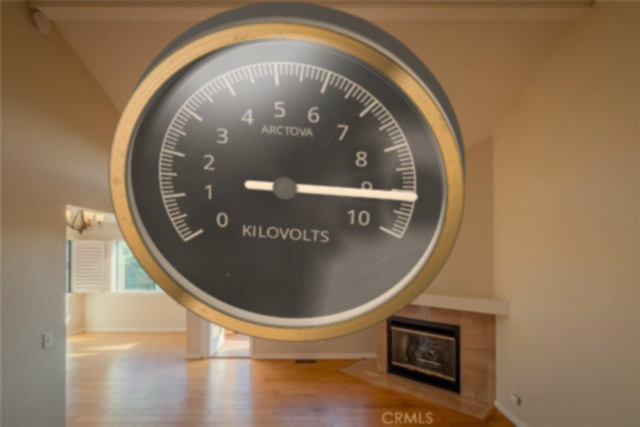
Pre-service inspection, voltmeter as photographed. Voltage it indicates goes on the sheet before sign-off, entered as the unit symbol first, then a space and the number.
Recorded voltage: kV 9
